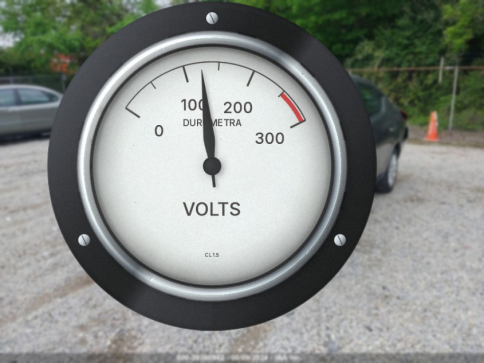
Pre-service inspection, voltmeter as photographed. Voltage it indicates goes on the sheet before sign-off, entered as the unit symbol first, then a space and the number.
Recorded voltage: V 125
